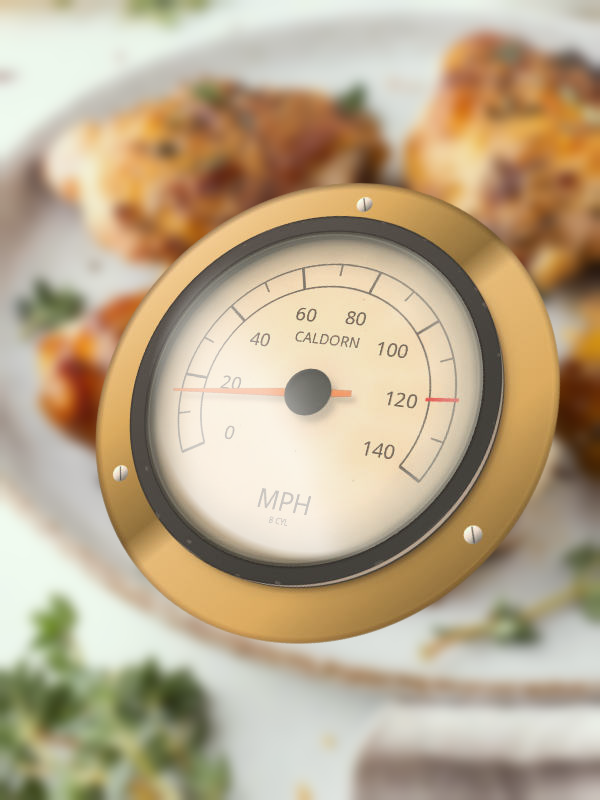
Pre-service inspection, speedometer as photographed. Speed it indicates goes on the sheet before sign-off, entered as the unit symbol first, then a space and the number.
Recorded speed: mph 15
